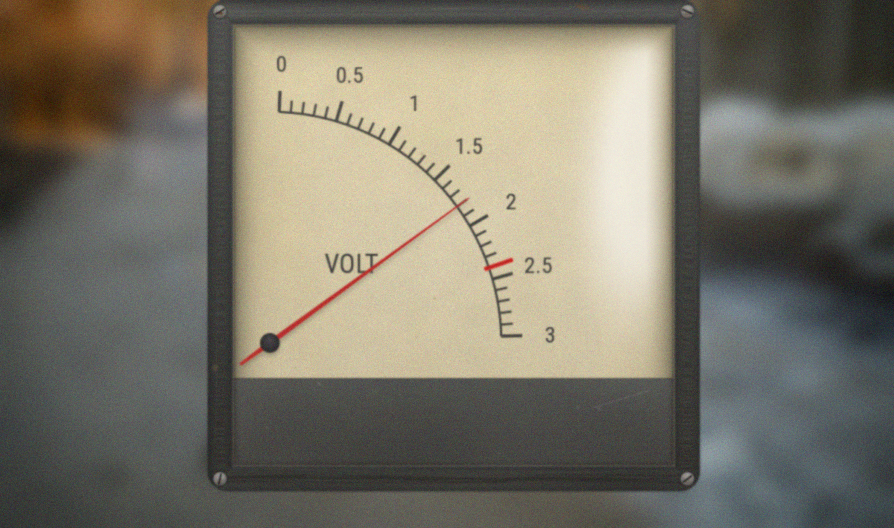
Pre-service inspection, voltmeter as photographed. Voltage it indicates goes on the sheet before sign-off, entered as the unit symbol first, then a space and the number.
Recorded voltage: V 1.8
